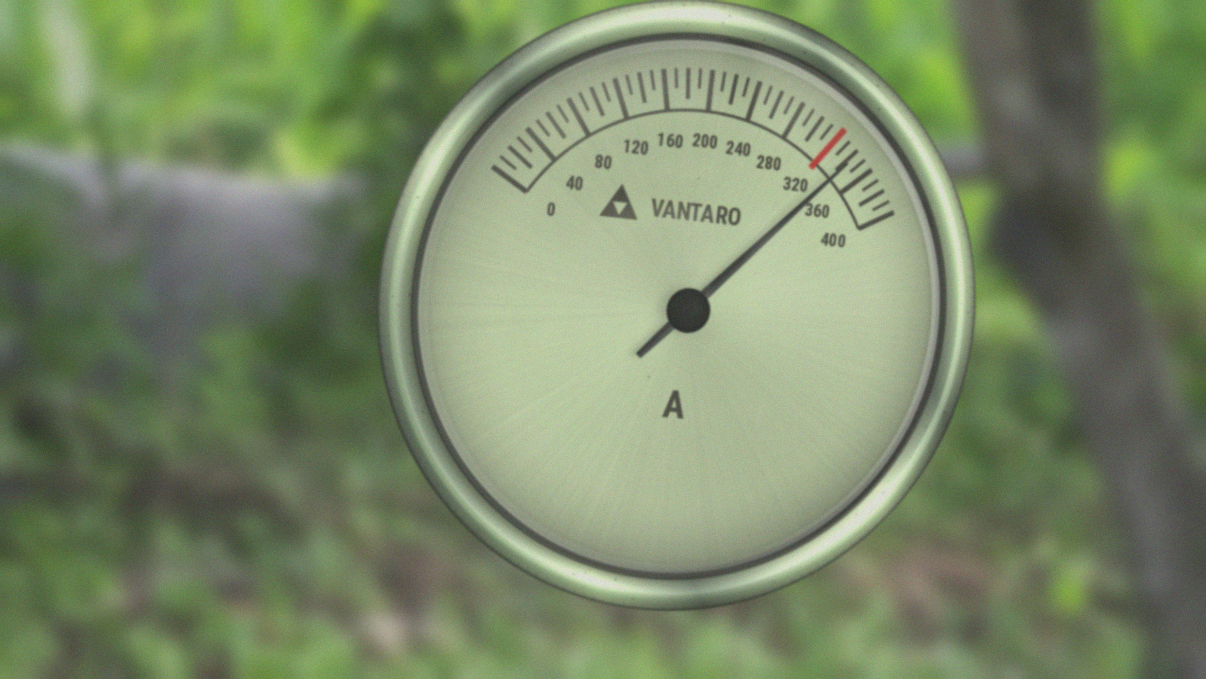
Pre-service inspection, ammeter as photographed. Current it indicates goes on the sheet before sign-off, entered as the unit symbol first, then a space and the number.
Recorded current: A 340
